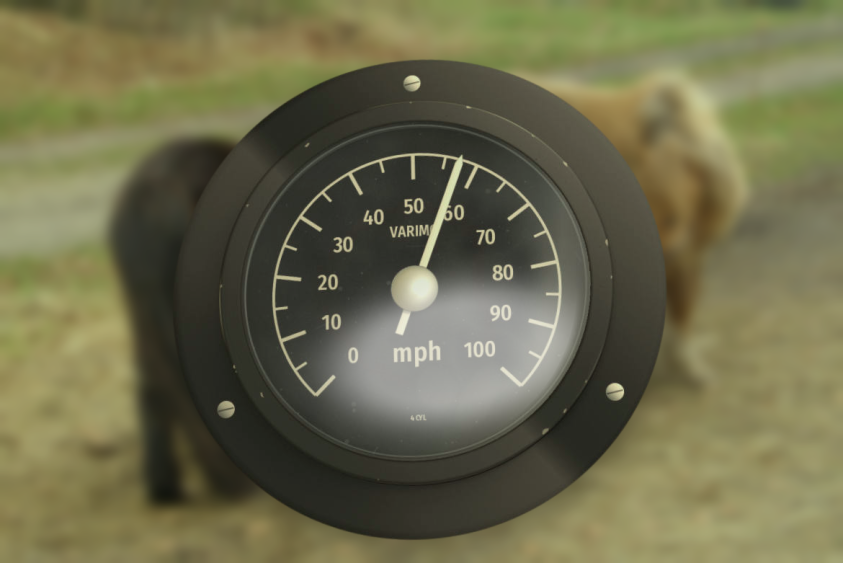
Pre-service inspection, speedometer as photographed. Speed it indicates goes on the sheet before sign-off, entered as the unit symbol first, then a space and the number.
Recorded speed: mph 57.5
